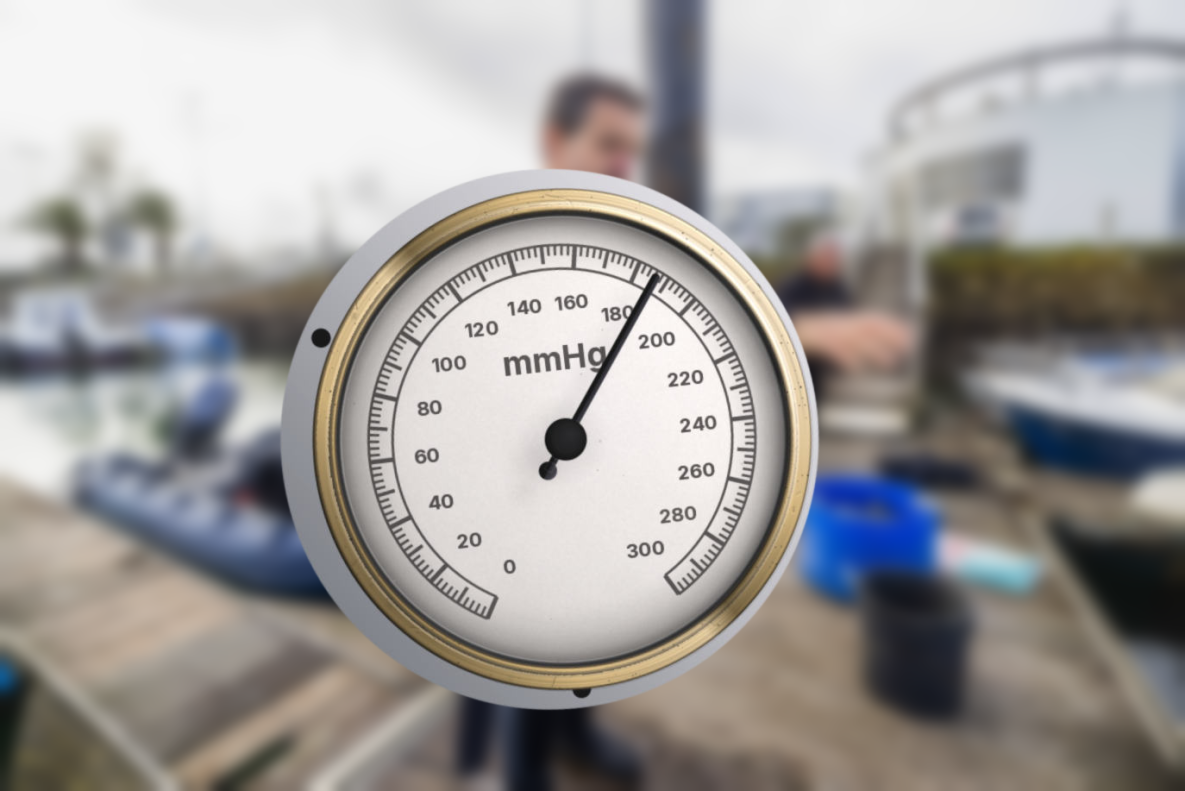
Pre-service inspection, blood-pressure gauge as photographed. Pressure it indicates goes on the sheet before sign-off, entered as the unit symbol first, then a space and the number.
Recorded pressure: mmHg 186
